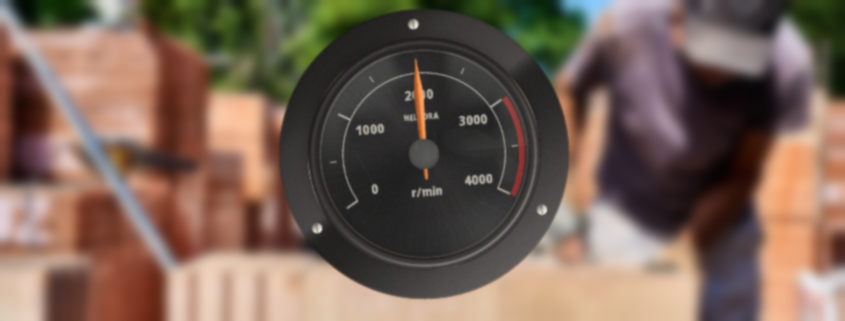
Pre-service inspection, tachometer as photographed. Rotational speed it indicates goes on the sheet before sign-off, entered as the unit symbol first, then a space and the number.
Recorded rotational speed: rpm 2000
